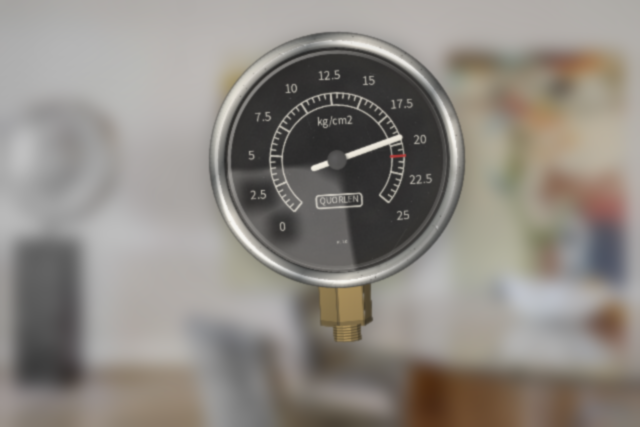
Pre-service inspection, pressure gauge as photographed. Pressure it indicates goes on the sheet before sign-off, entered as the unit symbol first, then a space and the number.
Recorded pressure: kg/cm² 19.5
